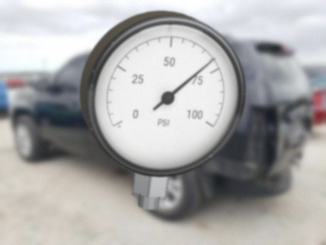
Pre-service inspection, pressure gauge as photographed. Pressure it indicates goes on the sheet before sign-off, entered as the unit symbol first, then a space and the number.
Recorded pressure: psi 70
